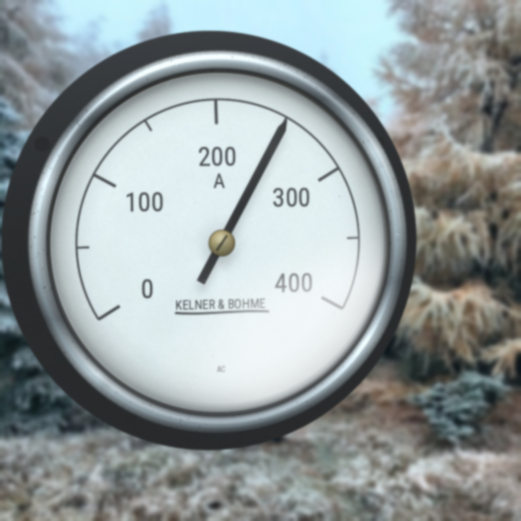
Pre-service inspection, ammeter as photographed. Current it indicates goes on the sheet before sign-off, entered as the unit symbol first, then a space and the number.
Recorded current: A 250
